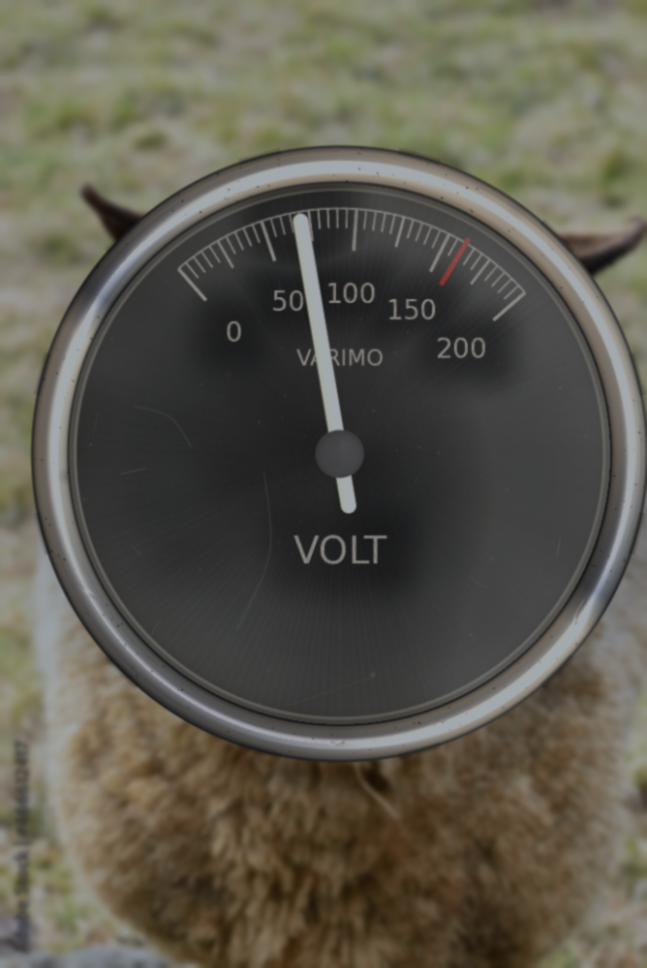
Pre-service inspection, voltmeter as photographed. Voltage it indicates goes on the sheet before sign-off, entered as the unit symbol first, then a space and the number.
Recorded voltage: V 70
